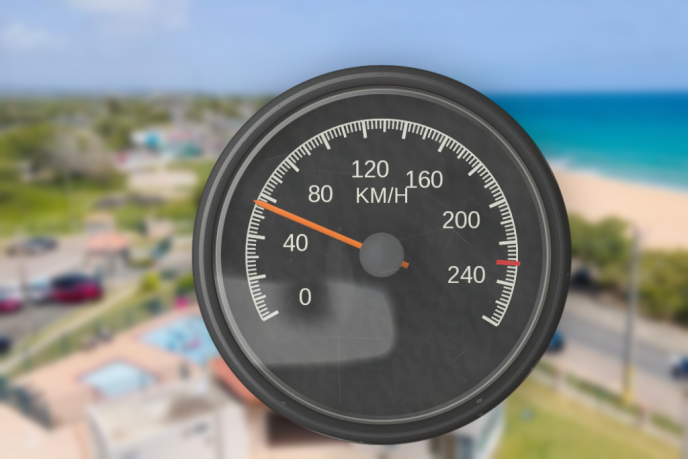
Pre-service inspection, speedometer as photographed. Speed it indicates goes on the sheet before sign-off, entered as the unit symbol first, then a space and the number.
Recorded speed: km/h 56
